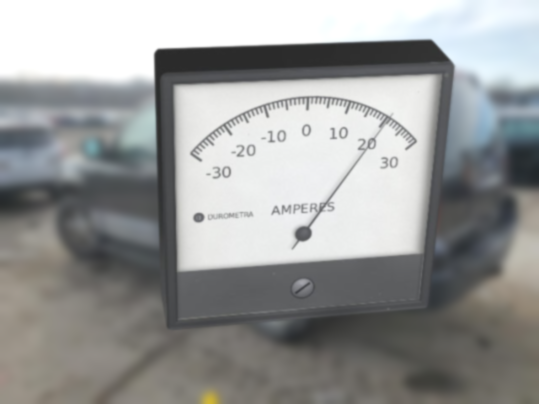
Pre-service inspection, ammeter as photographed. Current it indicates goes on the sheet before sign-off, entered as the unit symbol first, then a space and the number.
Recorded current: A 20
